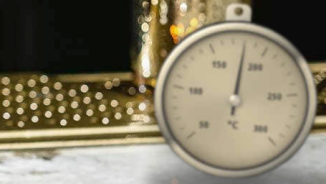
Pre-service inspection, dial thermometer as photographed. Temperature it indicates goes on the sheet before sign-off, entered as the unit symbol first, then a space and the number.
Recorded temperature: °C 180
